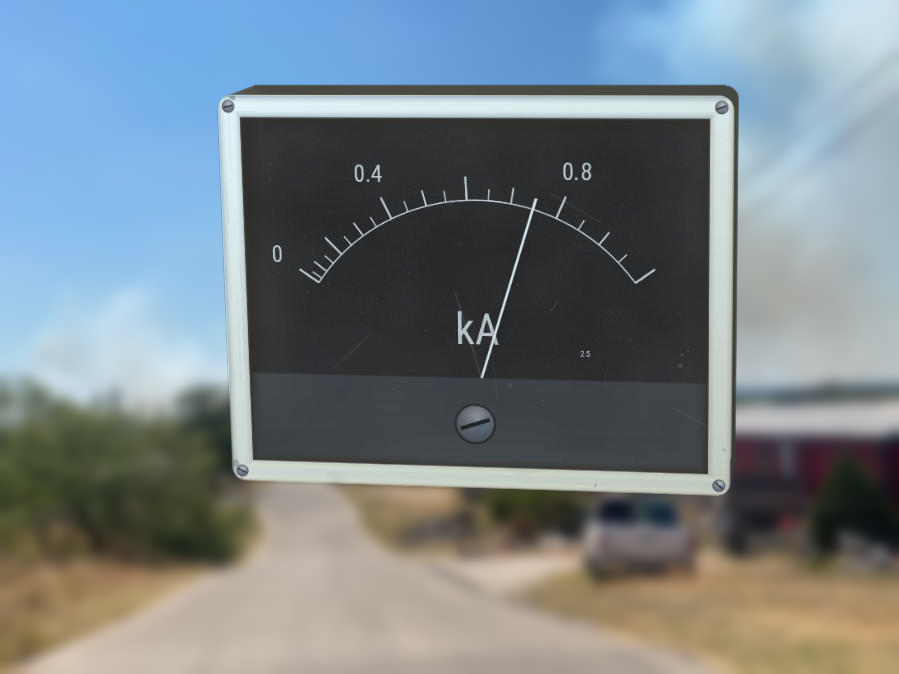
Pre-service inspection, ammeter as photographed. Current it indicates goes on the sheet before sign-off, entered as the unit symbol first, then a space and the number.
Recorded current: kA 0.75
